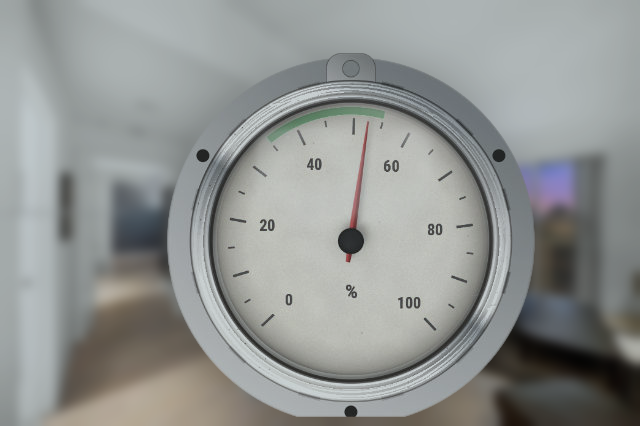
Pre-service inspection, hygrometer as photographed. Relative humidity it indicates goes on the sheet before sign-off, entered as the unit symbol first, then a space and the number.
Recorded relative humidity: % 52.5
